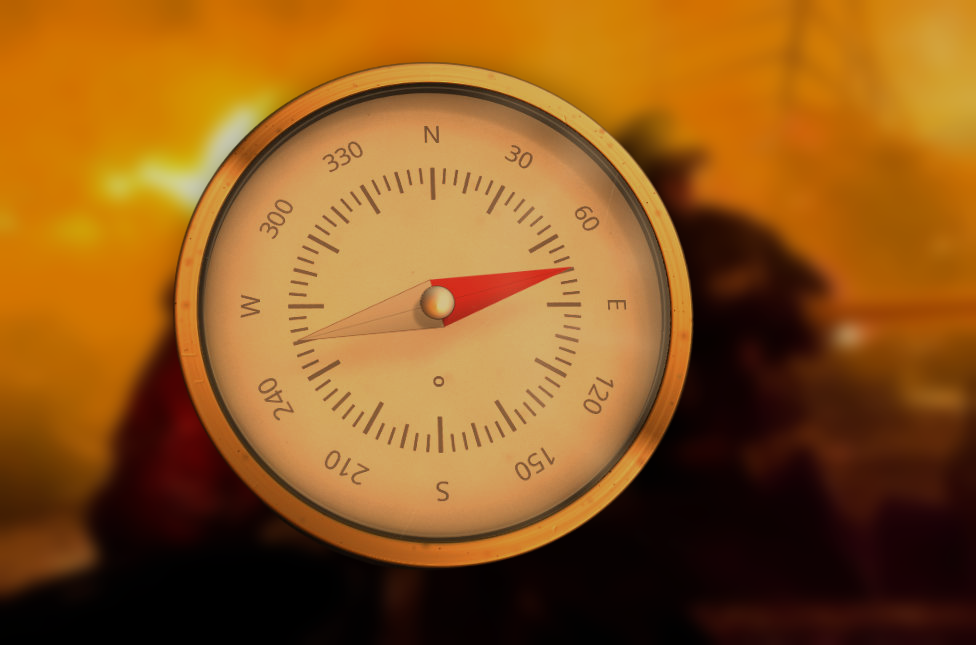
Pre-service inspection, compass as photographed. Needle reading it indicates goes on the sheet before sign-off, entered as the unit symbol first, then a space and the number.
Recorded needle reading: ° 75
